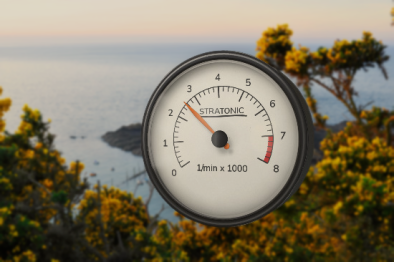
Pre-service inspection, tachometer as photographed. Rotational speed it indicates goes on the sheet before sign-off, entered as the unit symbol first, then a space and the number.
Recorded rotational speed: rpm 2600
